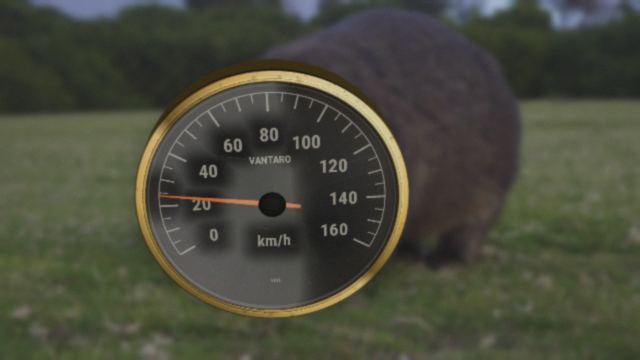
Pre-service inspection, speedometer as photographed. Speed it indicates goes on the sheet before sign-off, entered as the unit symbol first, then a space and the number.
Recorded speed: km/h 25
